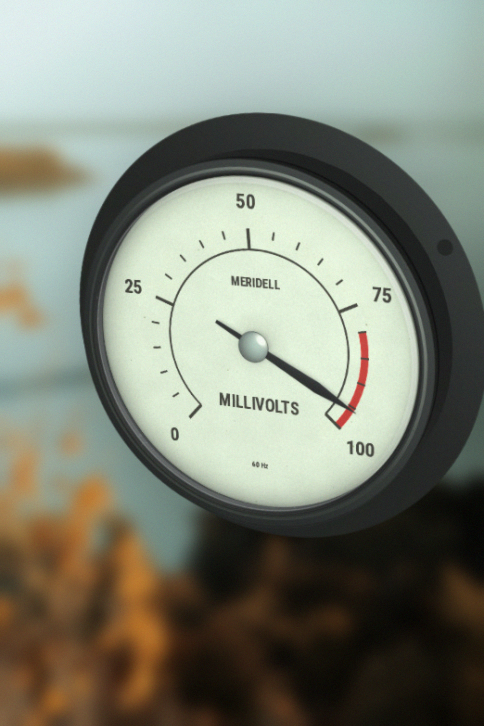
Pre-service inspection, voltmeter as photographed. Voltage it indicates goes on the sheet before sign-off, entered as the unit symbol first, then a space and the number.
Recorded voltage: mV 95
